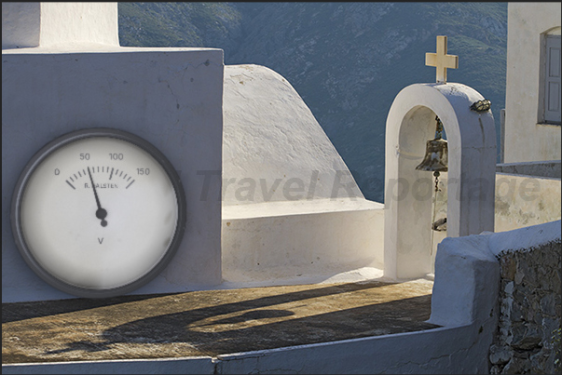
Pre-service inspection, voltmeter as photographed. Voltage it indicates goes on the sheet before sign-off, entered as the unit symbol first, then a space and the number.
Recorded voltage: V 50
